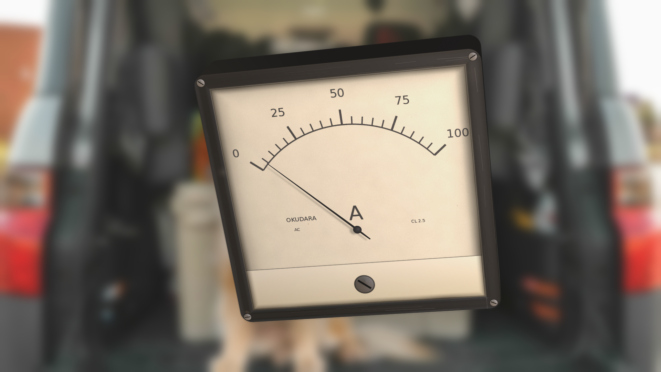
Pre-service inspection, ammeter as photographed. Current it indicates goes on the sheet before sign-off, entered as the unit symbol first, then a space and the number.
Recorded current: A 5
